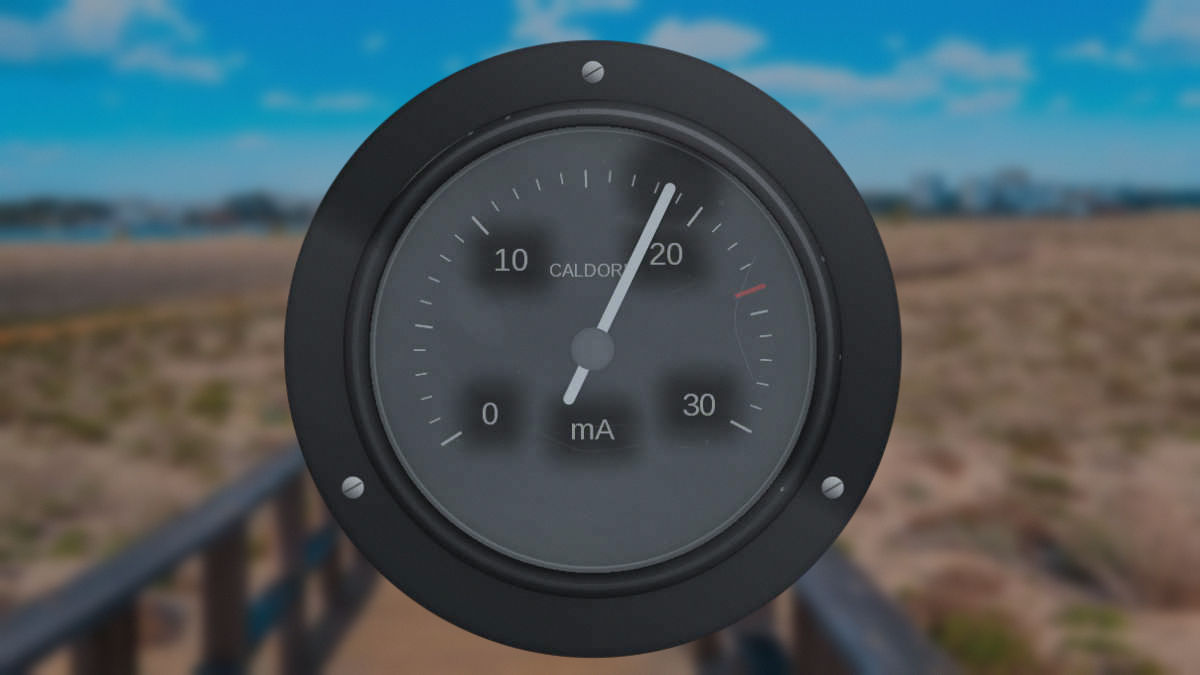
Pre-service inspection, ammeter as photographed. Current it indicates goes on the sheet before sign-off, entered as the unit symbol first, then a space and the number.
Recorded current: mA 18.5
